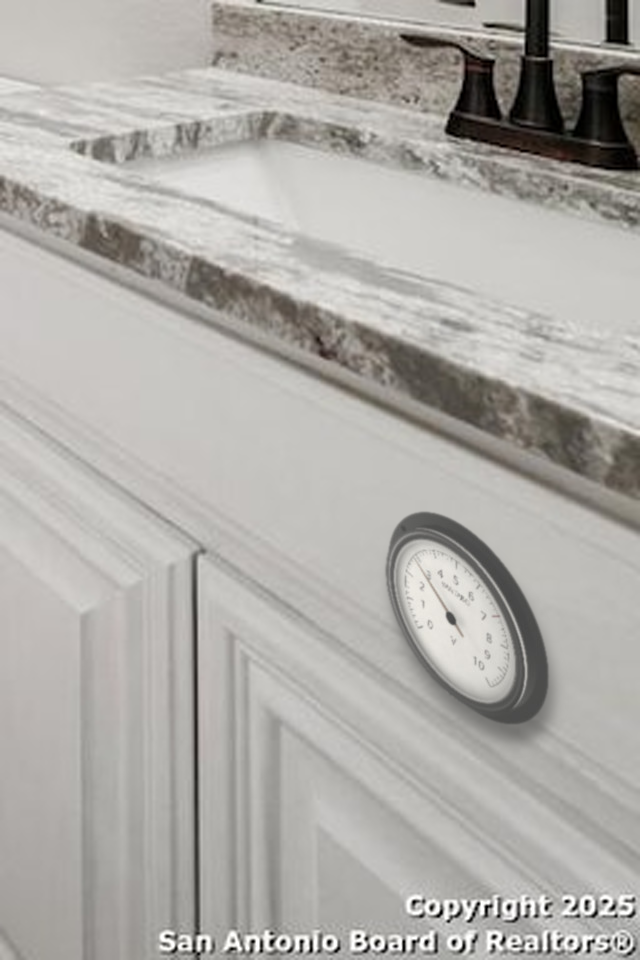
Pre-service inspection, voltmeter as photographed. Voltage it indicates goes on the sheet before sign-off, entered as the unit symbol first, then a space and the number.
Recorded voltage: V 3
